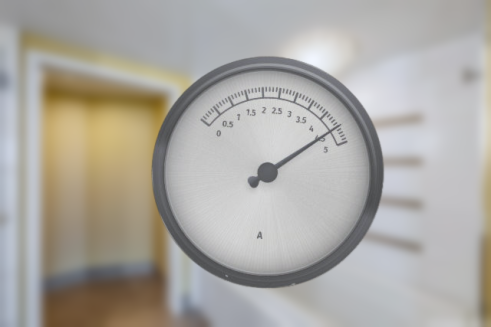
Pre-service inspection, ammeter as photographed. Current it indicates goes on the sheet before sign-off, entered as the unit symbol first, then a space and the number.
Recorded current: A 4.5
